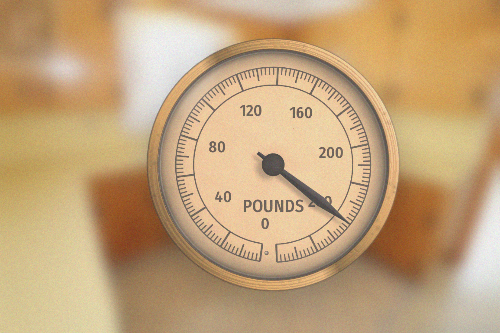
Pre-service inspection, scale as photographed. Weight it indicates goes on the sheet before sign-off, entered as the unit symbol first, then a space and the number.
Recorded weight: lb 240
